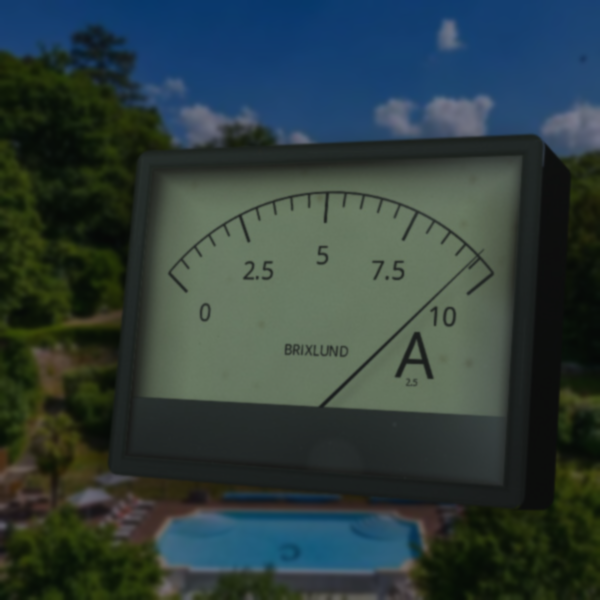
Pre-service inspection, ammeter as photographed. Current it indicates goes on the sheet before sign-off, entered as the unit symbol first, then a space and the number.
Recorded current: A 9.5
